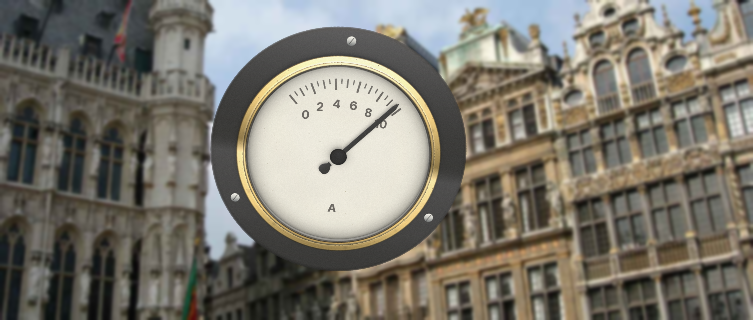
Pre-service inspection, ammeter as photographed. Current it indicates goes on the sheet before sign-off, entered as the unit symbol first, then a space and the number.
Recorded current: A 9.5
